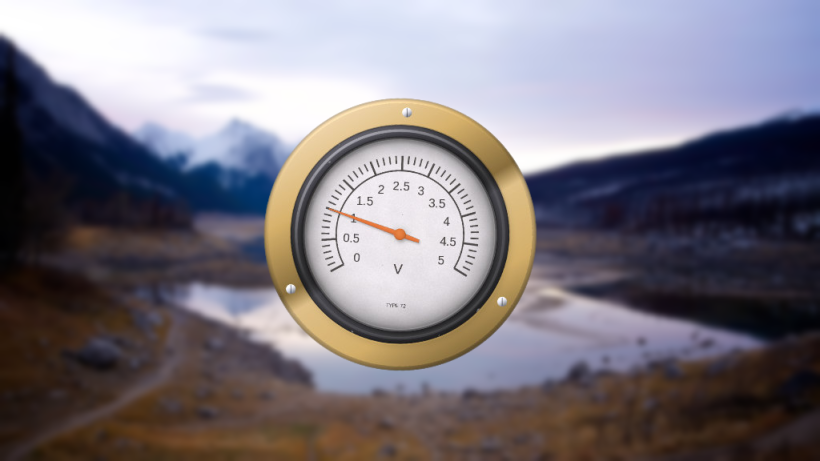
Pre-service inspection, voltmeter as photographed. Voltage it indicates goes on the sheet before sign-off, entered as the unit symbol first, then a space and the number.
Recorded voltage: V 1
